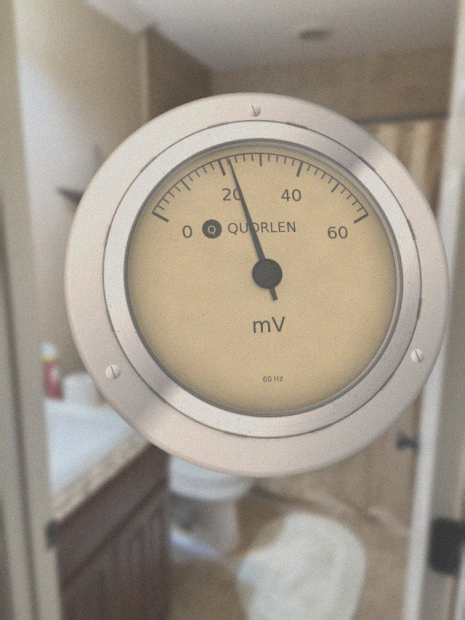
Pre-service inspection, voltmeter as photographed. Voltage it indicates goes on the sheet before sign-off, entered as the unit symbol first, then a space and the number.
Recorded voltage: mV 22
